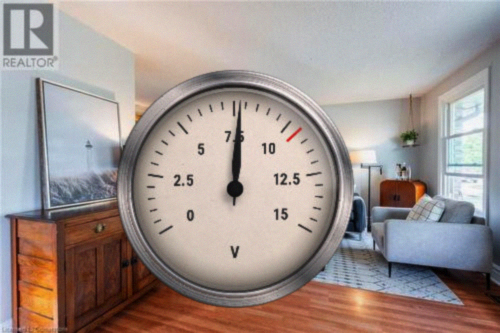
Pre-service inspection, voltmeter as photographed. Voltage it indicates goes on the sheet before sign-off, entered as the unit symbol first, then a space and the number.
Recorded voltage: V 7.75
